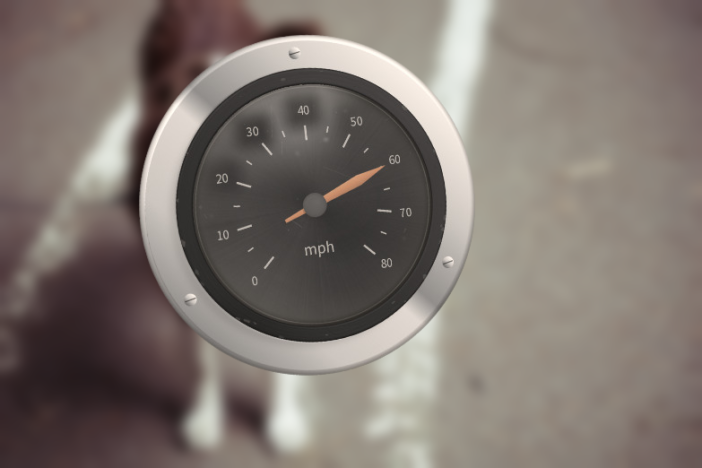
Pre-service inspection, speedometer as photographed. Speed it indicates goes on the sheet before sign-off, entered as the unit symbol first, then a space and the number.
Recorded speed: mph 60
